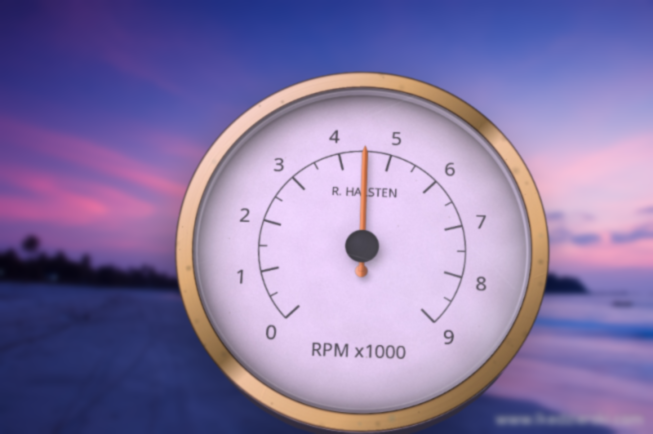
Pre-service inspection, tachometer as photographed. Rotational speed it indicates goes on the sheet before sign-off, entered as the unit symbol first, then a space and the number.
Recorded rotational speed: rpm 4500
